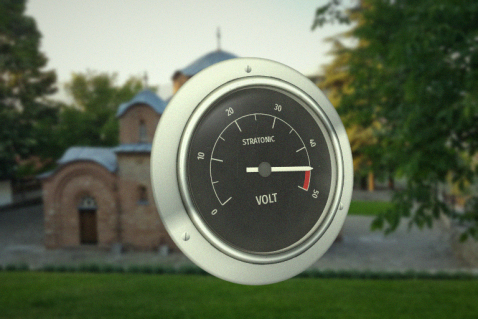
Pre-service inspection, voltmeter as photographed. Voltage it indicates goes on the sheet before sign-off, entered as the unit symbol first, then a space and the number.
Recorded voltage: V 45
